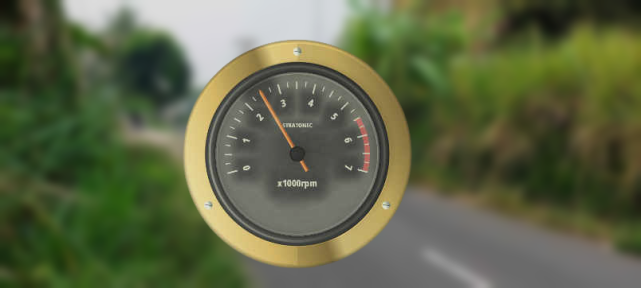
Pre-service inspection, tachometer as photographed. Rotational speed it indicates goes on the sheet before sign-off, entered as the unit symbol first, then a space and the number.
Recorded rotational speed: rpm 2500
